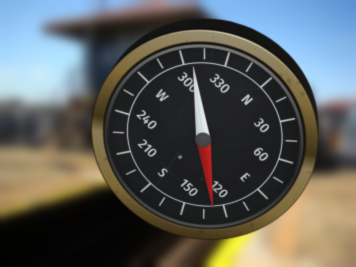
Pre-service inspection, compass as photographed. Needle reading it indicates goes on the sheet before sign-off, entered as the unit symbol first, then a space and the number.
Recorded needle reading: ° 127.5
